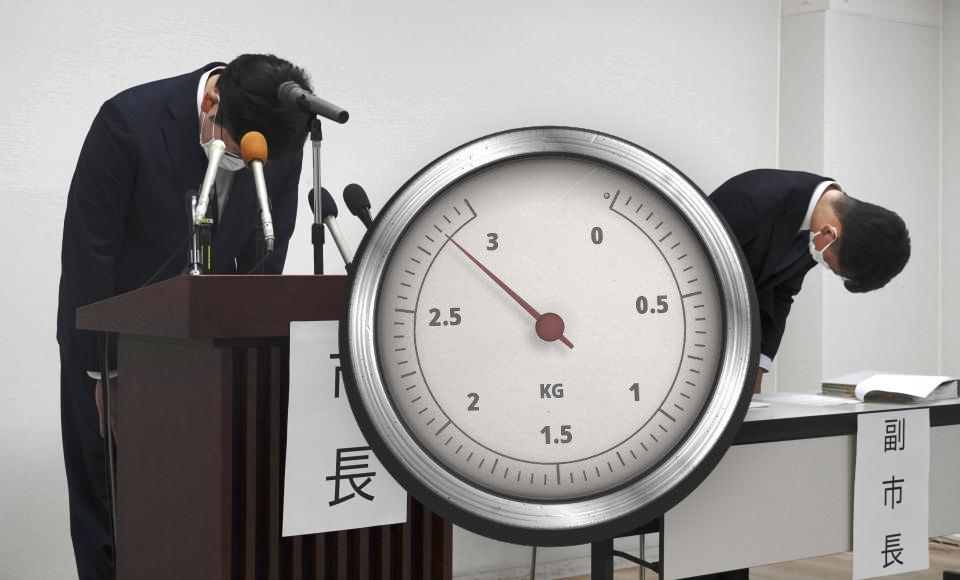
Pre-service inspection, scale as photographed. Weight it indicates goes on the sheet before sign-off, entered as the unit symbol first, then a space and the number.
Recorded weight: kg 2.85
